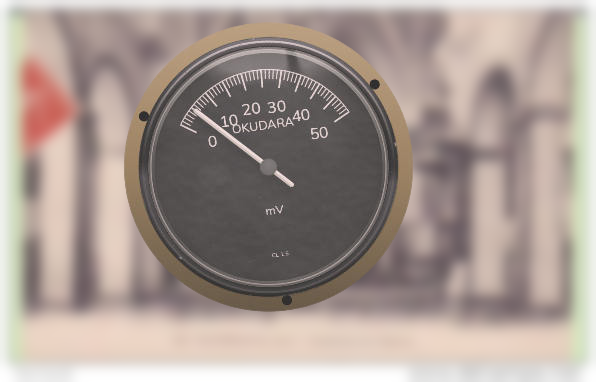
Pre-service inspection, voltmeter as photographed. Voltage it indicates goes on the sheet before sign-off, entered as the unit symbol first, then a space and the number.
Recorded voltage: mV 5
